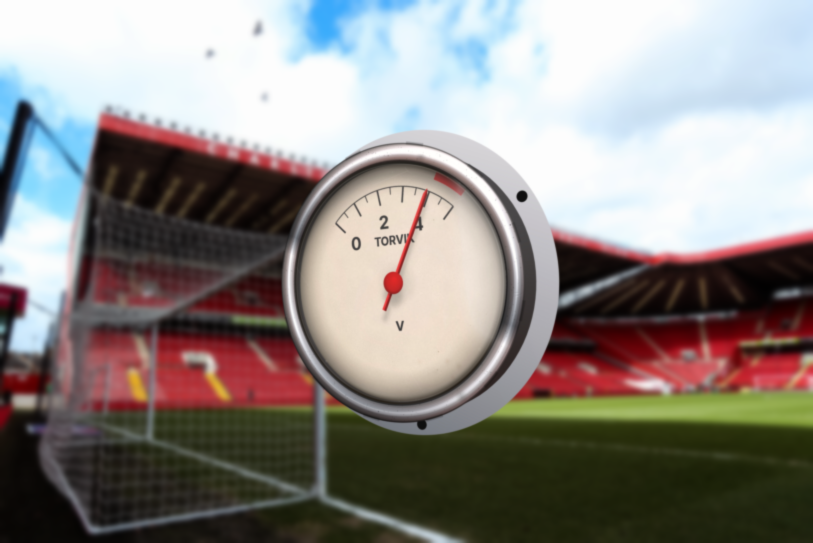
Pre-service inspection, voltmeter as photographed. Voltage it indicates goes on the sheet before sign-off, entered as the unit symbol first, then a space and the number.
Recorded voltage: V 4
